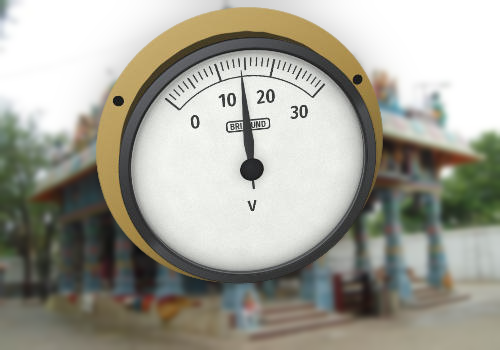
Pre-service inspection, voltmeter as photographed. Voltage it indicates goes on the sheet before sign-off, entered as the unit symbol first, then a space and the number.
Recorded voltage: V 14
